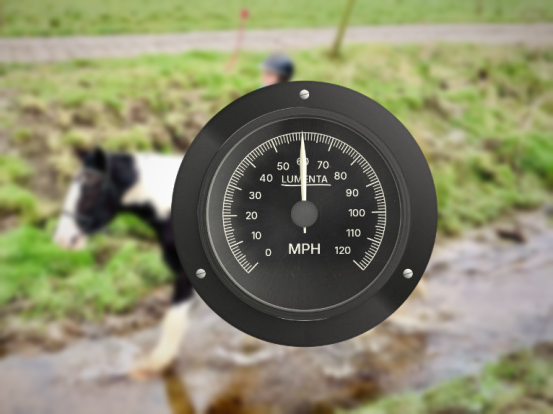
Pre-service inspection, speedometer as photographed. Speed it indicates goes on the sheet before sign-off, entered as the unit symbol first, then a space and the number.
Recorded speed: mph 60
